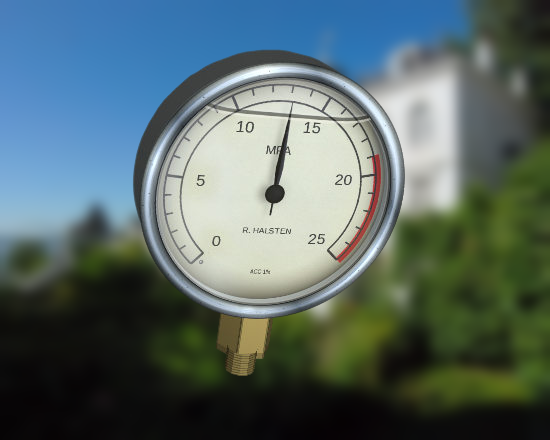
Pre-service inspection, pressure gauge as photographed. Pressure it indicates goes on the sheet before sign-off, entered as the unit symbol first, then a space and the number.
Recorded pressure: MPa 13
